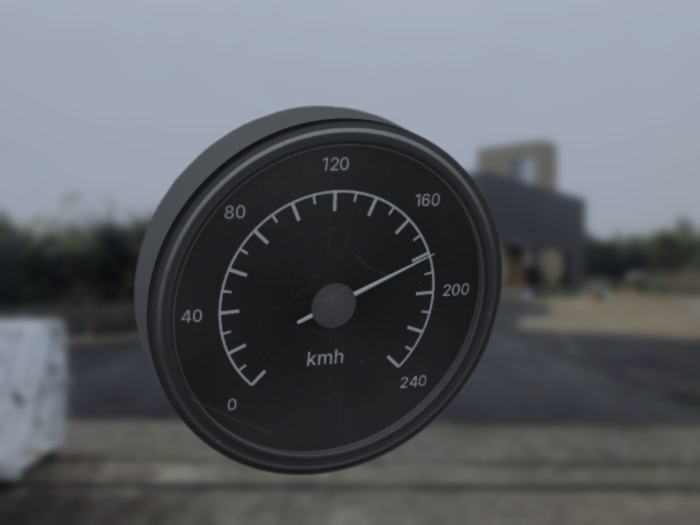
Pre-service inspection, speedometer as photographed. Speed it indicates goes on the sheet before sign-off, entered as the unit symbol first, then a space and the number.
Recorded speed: km/h 180
